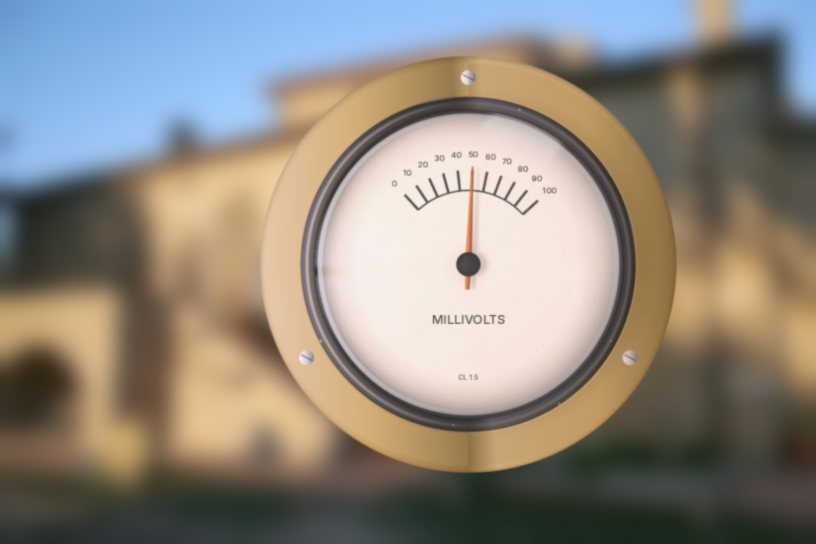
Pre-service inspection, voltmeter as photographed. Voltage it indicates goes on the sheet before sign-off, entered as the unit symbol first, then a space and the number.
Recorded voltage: mV 50
